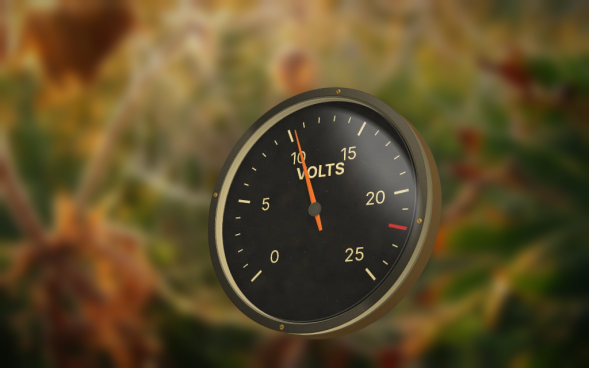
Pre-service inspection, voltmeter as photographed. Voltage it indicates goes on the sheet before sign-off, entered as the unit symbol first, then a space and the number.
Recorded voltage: V 10.5
